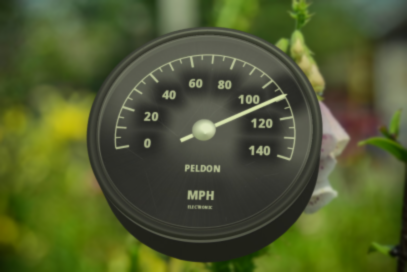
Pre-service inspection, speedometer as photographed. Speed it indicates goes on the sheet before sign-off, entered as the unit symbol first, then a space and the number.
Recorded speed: mph 110
